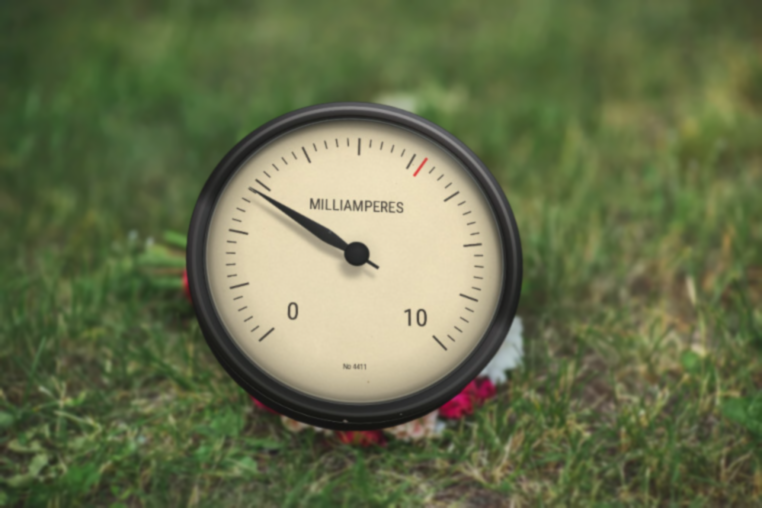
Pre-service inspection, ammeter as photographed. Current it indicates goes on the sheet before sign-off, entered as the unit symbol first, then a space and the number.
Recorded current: mA 2.8
